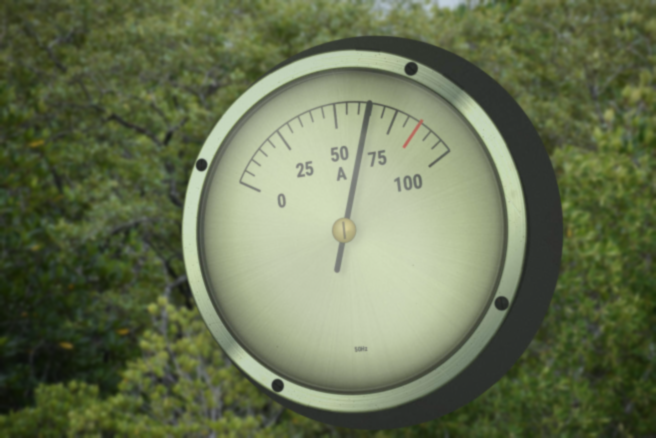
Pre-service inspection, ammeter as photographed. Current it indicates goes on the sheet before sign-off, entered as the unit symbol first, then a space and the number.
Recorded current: A 65
